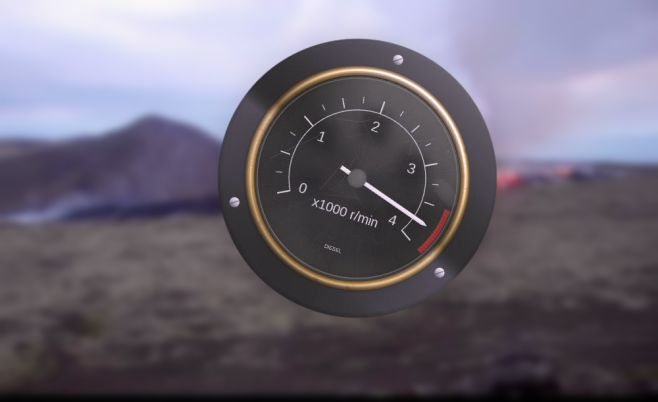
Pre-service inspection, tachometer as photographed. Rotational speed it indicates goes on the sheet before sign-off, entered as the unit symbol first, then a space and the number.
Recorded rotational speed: rpm 3750
